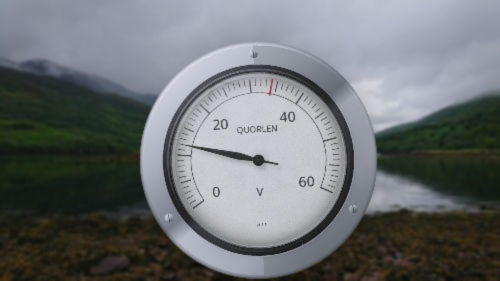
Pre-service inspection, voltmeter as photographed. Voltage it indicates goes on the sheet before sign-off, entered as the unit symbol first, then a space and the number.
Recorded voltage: V 12
